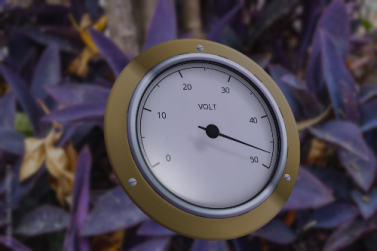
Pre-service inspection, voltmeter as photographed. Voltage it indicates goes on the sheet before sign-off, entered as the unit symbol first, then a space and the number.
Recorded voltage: V 47.5
